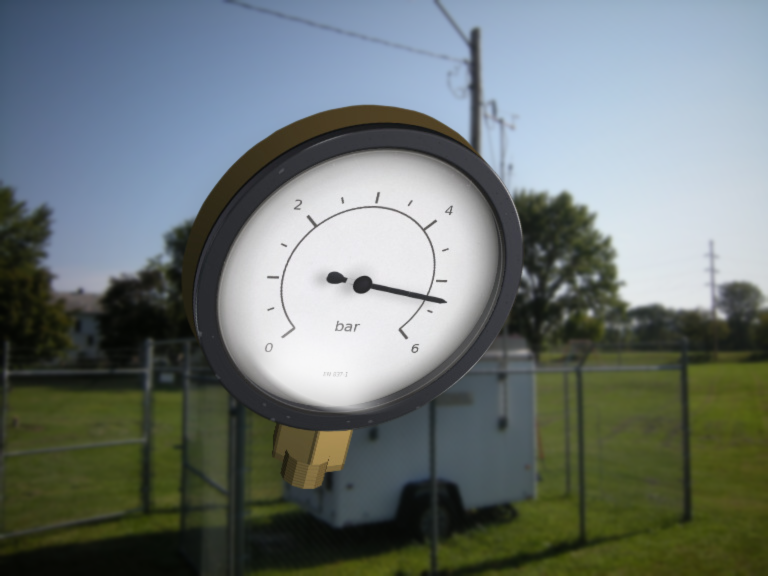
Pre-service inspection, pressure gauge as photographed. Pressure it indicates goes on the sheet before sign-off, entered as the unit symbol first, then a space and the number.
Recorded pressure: bar 5.25
